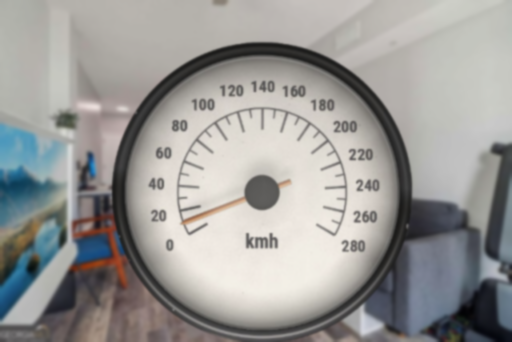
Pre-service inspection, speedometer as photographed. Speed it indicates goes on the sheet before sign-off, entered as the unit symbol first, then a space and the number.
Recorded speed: km/h 10
